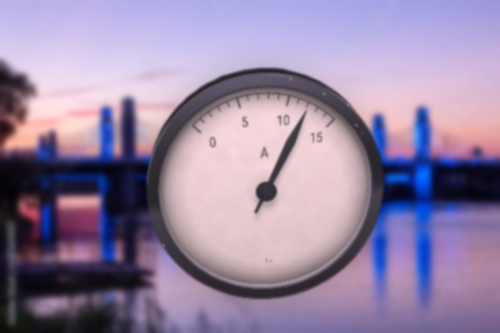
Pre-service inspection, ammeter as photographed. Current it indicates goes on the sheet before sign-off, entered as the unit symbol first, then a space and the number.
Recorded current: A 12
